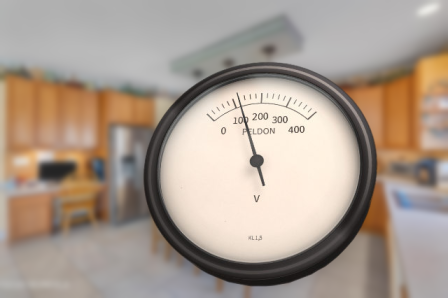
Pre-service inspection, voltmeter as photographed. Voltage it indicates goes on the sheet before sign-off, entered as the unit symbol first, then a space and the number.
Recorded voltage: V 120
